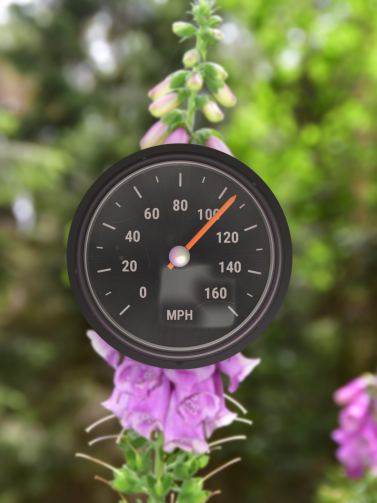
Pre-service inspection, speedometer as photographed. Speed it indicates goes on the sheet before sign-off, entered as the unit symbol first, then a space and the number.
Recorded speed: mph 105
